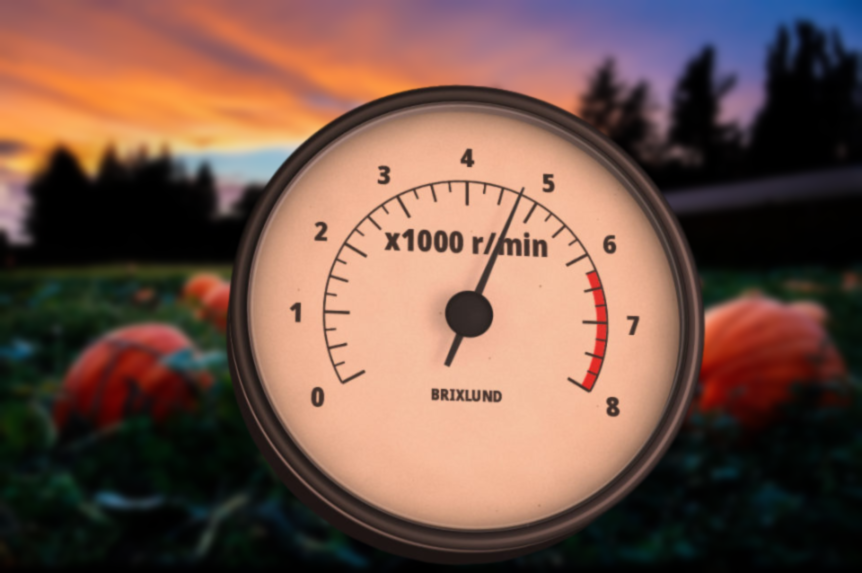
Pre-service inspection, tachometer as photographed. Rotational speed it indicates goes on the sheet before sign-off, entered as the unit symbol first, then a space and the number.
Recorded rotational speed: rpm 4750
